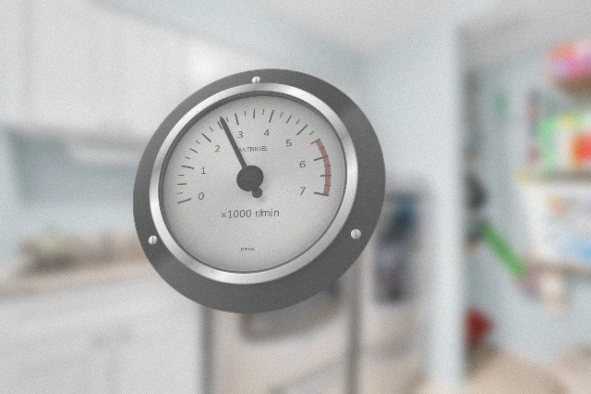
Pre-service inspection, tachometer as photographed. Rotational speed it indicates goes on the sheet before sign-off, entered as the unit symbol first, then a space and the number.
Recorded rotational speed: rpm 2625
